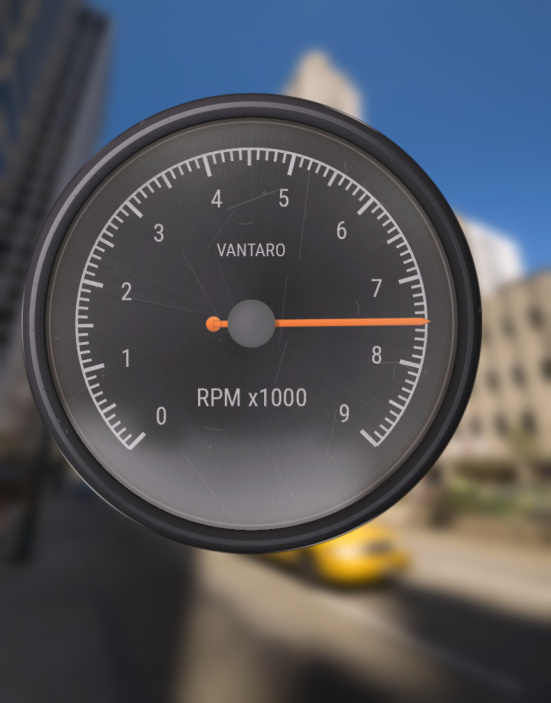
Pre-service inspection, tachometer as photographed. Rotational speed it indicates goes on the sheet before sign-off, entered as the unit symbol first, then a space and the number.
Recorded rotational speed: rpm 7500
